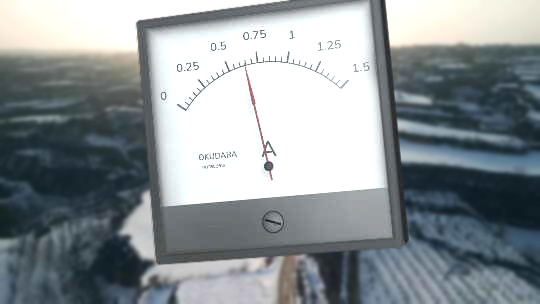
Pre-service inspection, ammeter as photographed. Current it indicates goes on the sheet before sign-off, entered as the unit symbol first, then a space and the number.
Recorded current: A 0.65
